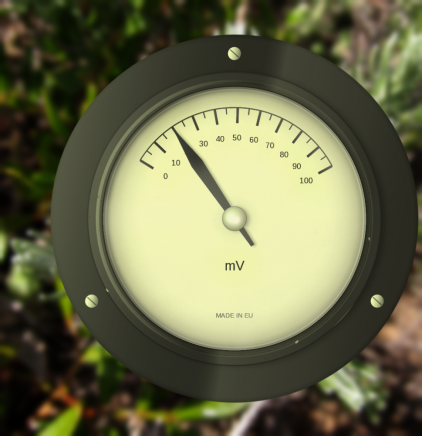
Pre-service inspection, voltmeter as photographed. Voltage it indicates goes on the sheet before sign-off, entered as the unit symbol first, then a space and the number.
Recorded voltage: mV 20
